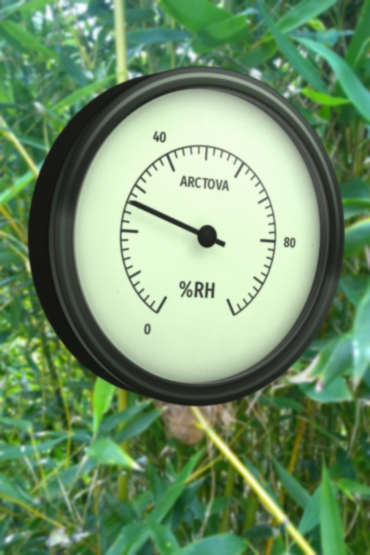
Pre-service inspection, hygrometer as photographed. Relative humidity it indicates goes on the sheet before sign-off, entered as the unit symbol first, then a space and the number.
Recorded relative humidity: % 26
